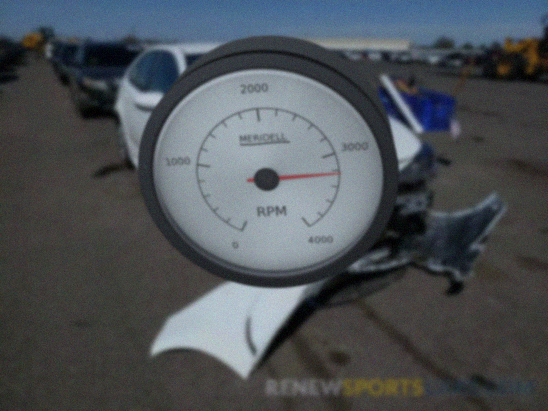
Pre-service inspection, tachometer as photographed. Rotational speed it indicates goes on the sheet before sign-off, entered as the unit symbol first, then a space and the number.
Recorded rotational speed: rpm 3200
